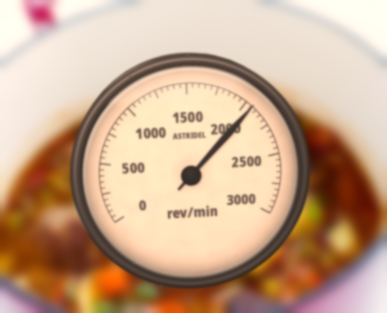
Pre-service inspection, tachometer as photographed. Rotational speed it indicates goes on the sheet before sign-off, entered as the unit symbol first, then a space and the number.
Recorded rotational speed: rpm 2050
